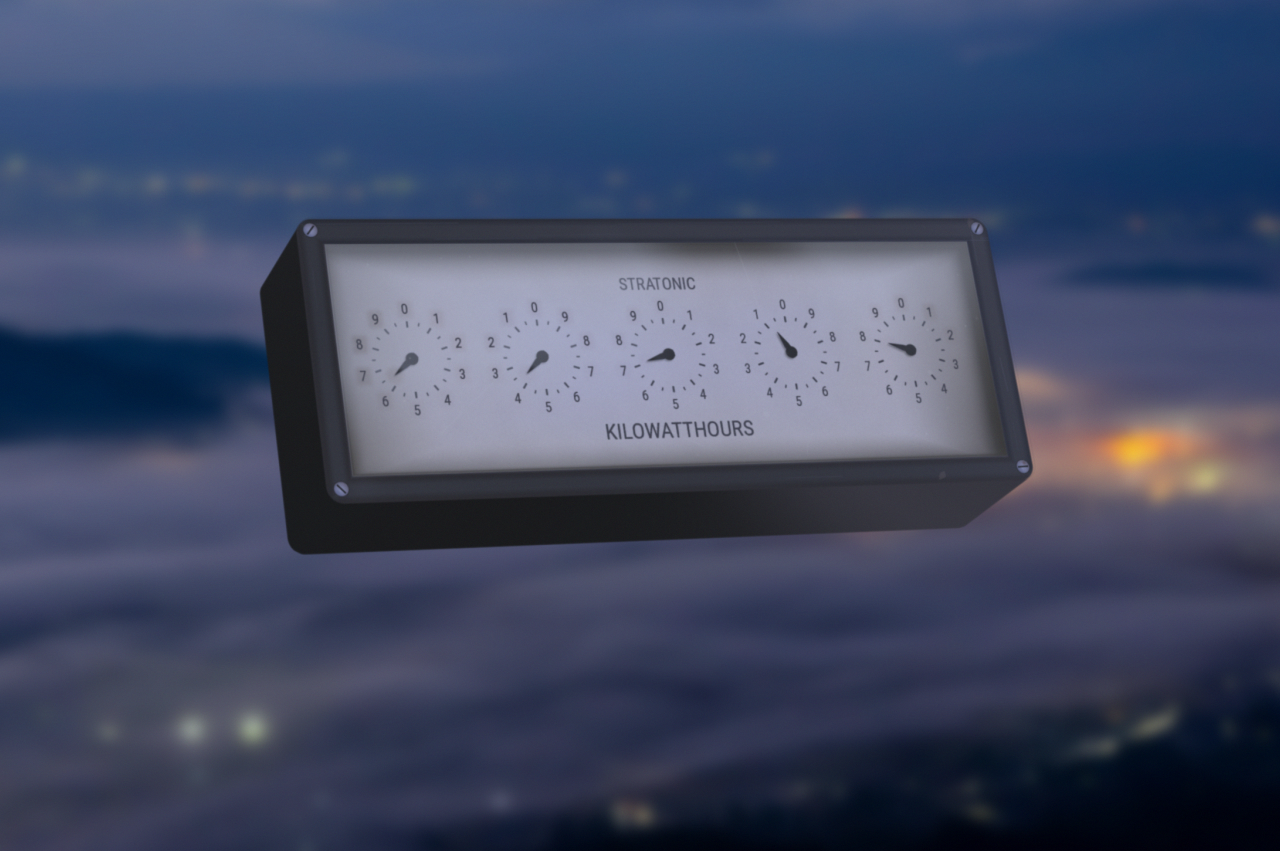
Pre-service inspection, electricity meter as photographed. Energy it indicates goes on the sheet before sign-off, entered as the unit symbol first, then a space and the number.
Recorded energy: kWh 63708
